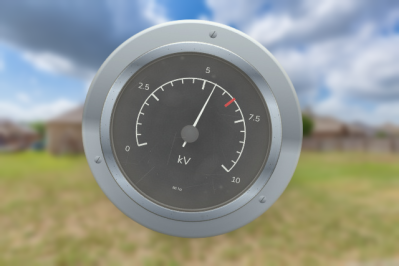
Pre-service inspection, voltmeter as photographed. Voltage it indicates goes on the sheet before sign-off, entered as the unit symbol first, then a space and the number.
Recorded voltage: kV 5.5
